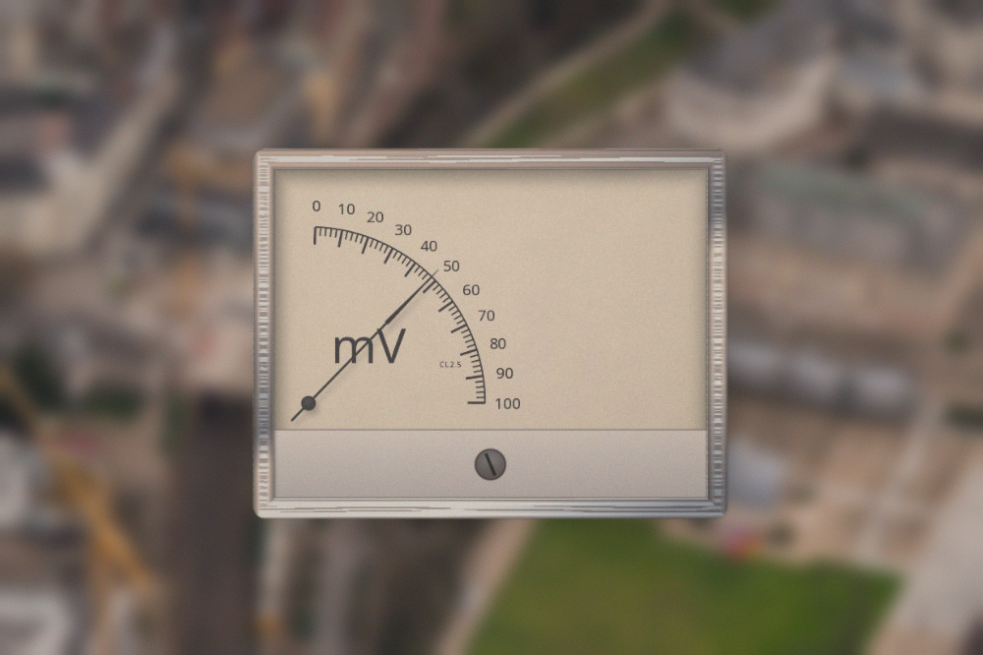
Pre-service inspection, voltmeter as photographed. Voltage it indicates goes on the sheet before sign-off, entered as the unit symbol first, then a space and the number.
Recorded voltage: mV 48
